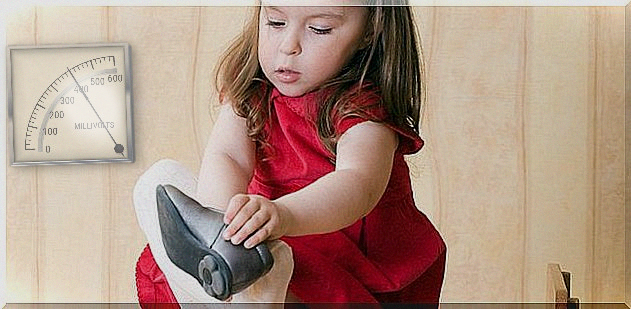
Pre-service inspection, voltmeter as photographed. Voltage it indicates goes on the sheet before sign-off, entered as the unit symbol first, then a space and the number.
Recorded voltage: mV 400
